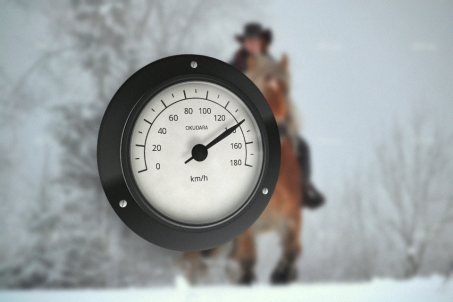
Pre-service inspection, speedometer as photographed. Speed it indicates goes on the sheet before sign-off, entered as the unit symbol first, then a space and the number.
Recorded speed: km/h 140
